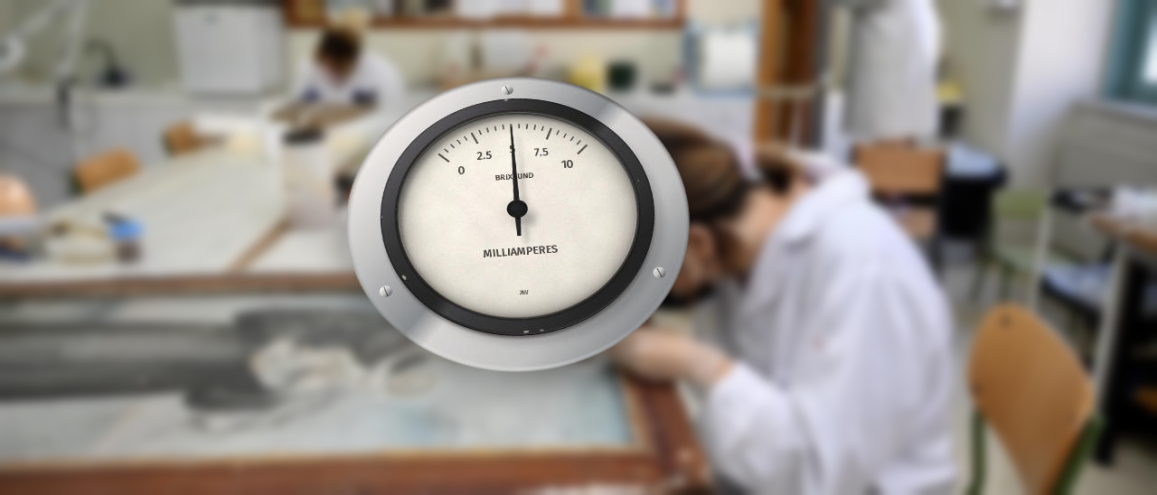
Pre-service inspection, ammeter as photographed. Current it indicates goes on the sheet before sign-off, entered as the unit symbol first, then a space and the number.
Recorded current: mA 5
